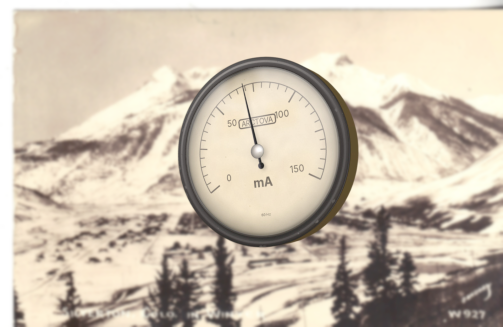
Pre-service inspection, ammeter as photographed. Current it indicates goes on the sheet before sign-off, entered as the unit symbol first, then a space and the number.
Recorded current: mA 70
